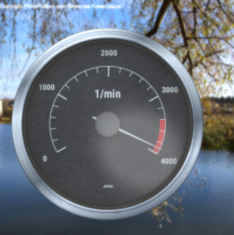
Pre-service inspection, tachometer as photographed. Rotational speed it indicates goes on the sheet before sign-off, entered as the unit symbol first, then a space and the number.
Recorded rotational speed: rpm 3900
